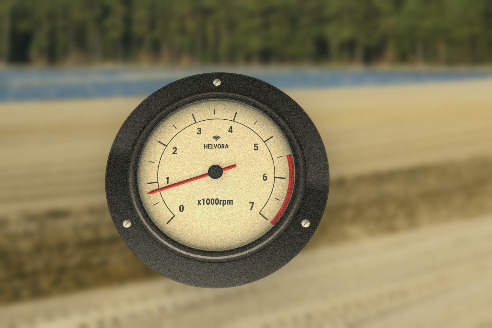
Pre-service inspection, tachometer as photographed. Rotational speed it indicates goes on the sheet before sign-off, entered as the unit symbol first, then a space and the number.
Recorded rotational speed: rpm 750
